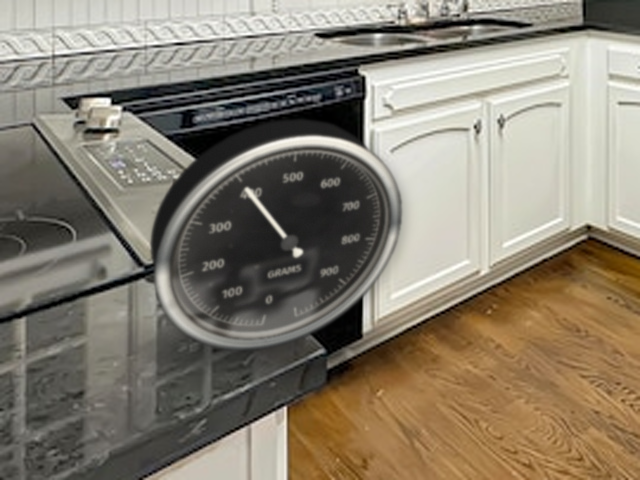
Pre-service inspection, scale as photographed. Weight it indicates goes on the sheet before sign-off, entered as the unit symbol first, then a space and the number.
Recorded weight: g 400
